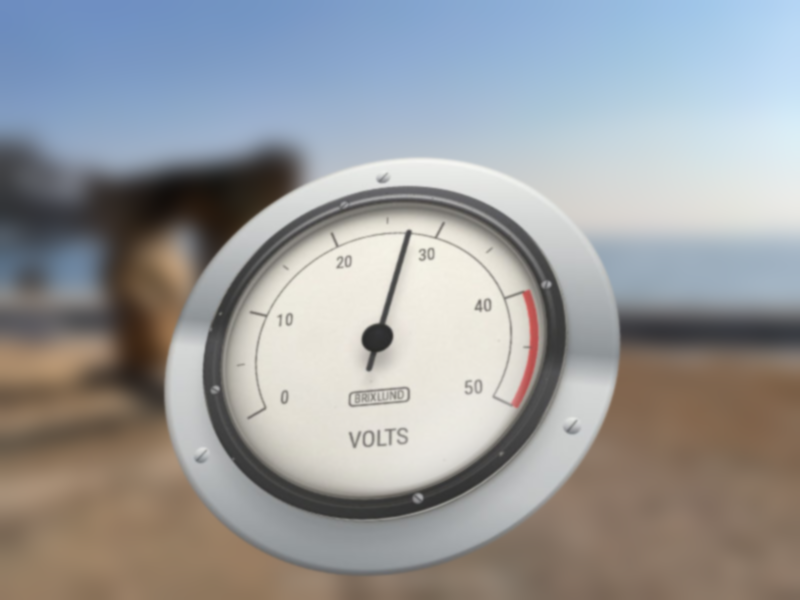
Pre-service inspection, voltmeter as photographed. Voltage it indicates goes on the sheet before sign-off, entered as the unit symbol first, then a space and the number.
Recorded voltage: V 27.5
